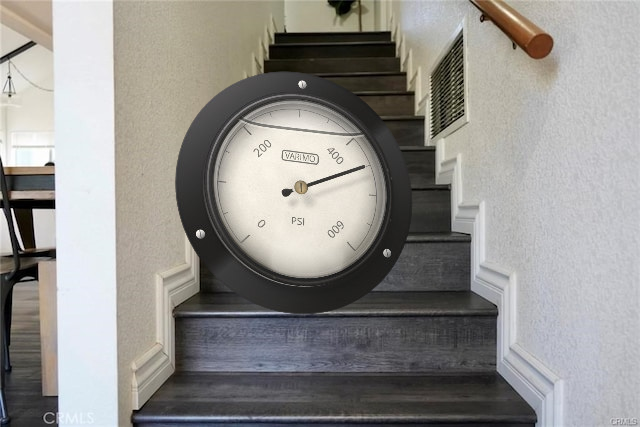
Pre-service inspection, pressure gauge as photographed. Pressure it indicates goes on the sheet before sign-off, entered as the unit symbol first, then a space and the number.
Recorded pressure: psi 450
